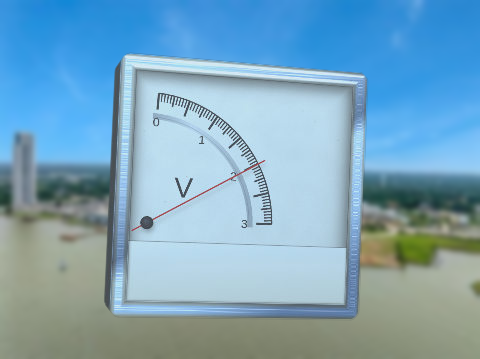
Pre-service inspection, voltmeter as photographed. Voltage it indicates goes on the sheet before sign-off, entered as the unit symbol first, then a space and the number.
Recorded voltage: V 2
